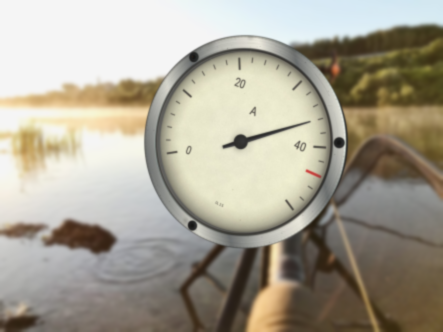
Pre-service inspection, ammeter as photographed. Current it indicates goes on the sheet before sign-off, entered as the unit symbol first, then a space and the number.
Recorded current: A 36
